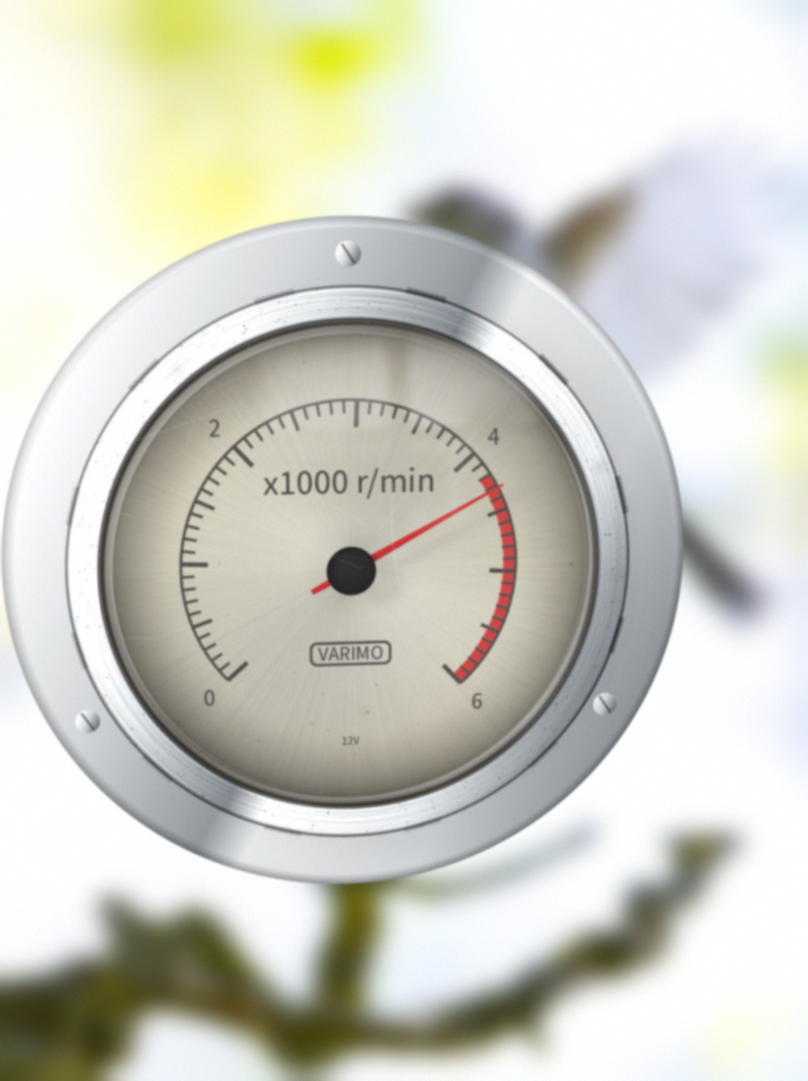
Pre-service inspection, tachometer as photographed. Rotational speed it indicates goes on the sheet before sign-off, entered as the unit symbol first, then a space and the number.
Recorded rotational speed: rpm 4300
